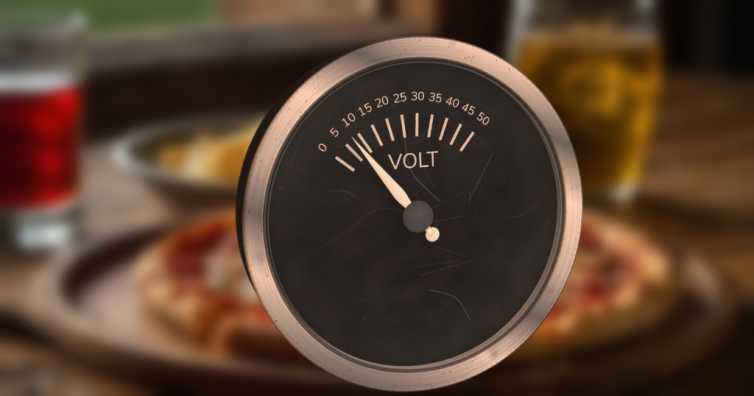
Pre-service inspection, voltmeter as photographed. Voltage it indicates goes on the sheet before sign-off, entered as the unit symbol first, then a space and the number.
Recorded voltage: V 7.5
